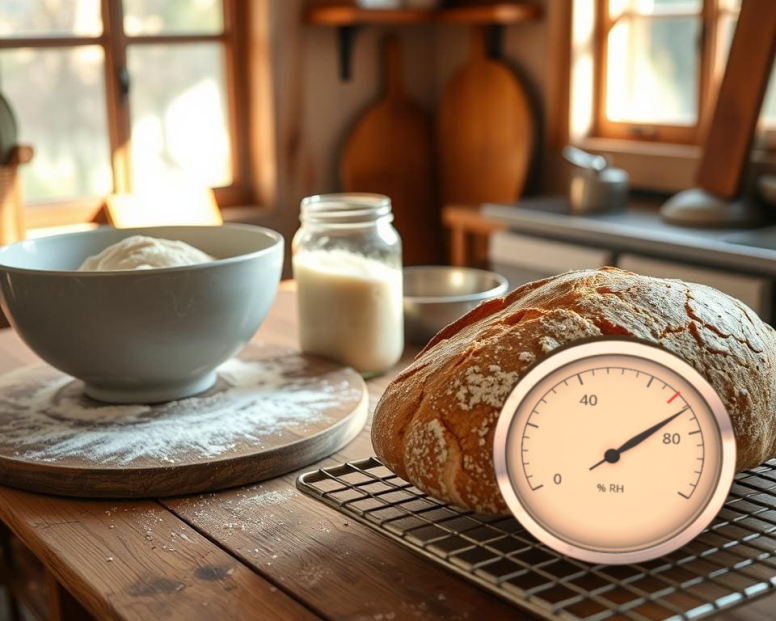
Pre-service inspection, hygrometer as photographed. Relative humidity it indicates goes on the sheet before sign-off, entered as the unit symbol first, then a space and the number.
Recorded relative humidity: % 72
